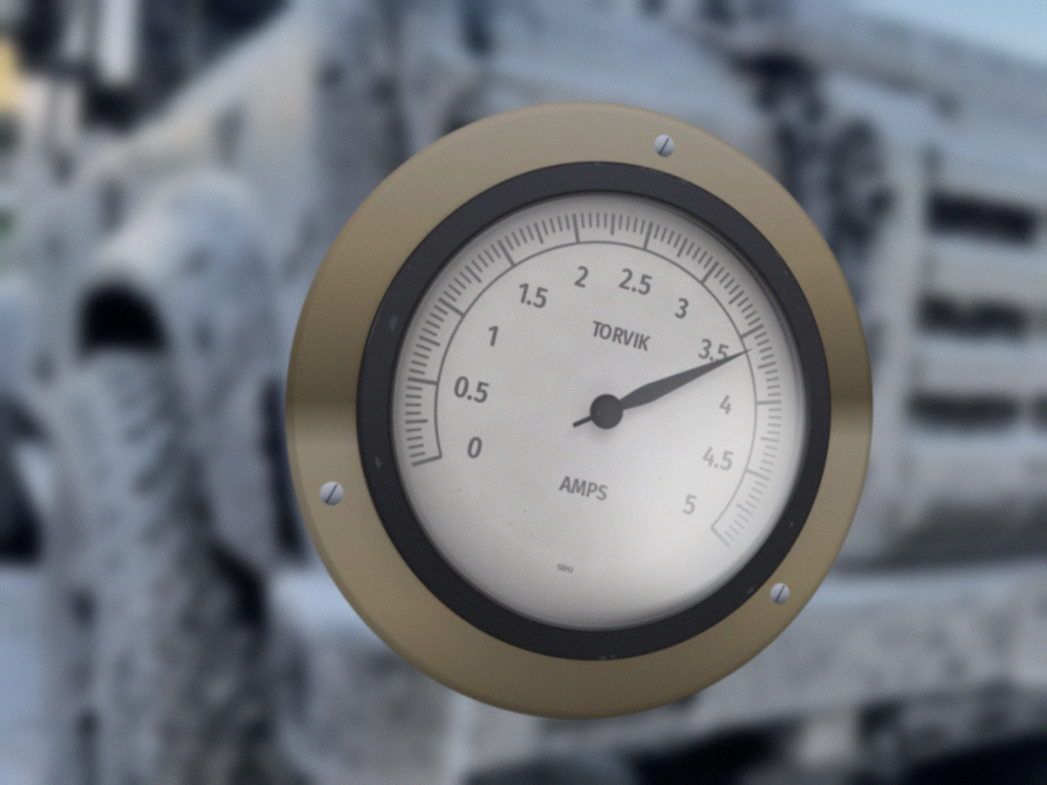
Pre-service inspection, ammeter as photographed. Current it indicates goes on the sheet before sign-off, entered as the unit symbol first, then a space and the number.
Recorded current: A 3.6
